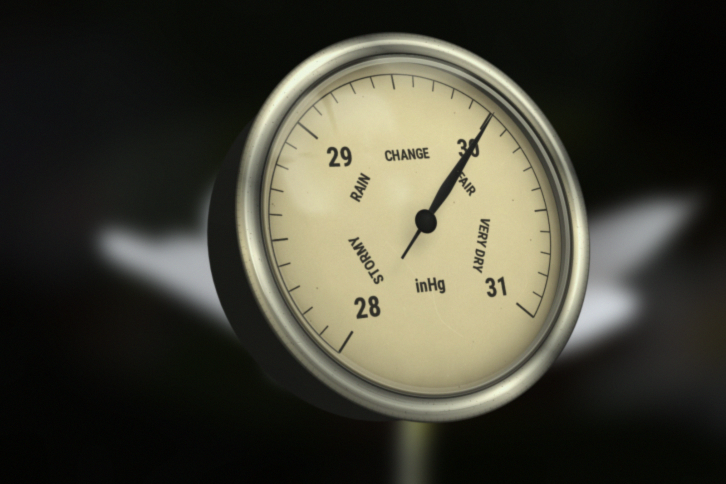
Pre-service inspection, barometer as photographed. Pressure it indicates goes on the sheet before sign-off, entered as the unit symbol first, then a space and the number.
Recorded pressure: inHg 30
